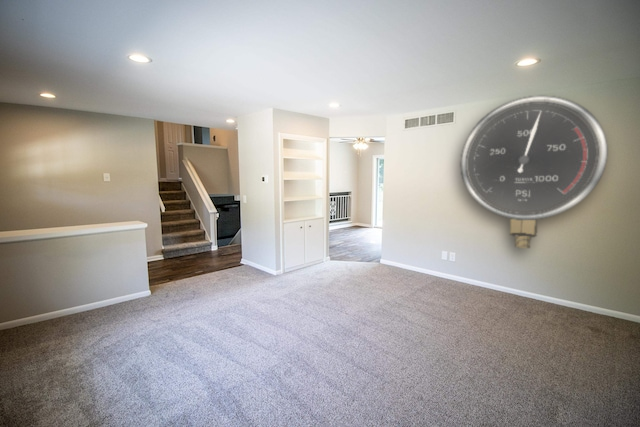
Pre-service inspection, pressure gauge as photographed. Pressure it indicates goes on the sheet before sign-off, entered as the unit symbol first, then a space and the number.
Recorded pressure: psi 550
